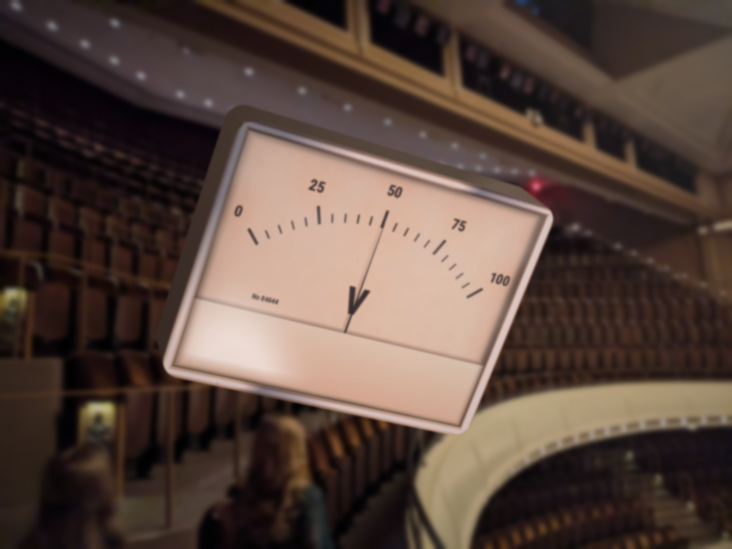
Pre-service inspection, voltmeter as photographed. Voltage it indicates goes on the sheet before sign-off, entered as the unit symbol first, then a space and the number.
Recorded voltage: V 50
